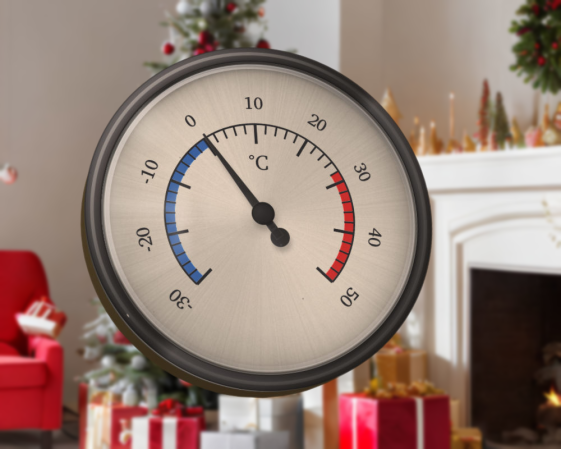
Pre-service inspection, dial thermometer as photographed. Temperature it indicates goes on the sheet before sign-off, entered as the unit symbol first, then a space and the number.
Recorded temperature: °C 0
